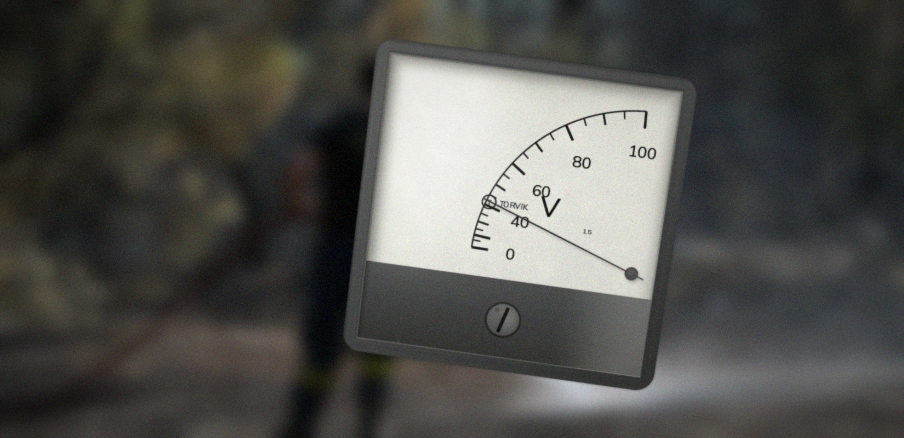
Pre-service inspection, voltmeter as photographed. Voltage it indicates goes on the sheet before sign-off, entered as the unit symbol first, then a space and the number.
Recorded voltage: V 42.5
